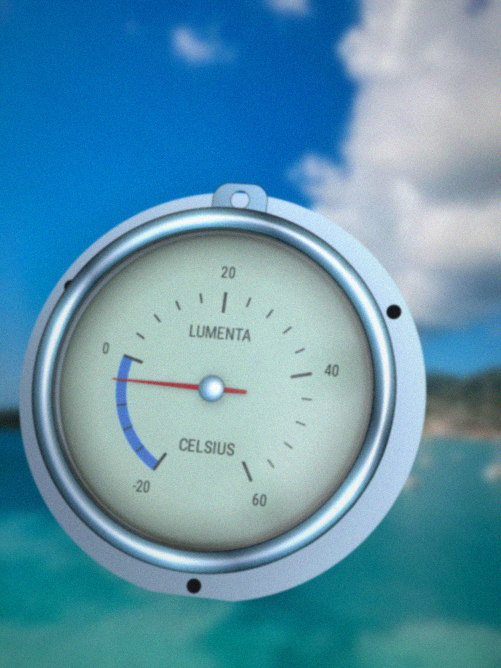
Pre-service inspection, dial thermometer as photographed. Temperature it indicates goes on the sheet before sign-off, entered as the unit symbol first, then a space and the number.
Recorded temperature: °C -4
